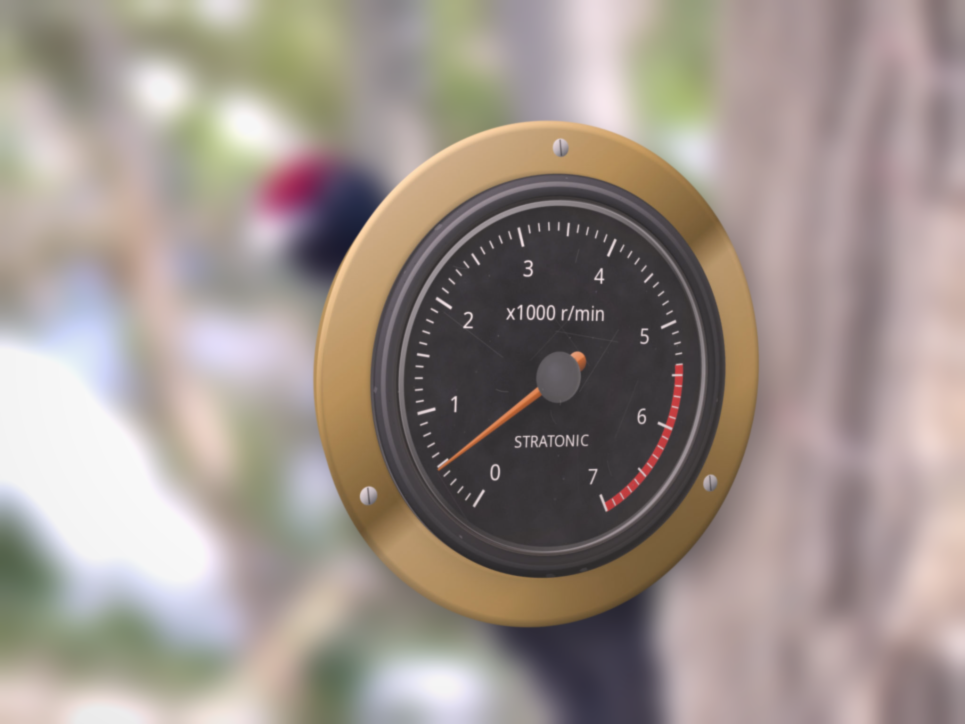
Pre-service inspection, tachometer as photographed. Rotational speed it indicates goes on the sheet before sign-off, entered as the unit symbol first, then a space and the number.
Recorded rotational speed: rpm 500
